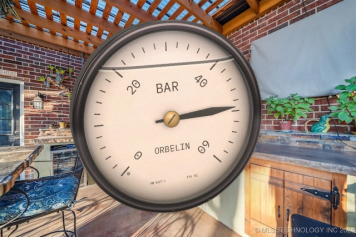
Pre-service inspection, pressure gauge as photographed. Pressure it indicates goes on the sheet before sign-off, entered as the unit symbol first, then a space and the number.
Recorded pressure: bar 49
